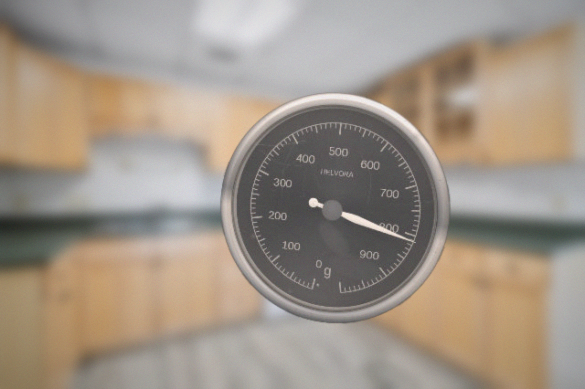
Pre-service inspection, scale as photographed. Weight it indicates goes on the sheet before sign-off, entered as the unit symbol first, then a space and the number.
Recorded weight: g 810
